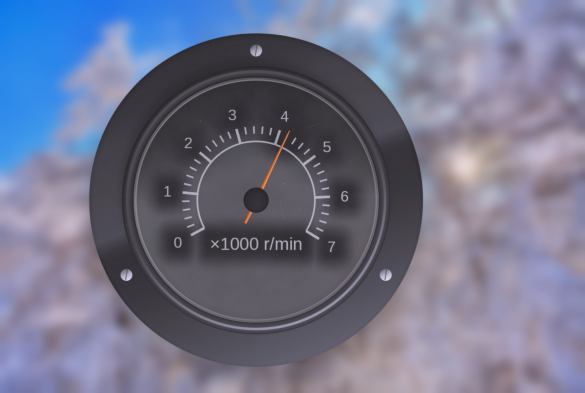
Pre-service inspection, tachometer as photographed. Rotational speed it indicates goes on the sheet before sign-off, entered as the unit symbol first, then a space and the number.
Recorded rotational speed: rpm 4200
